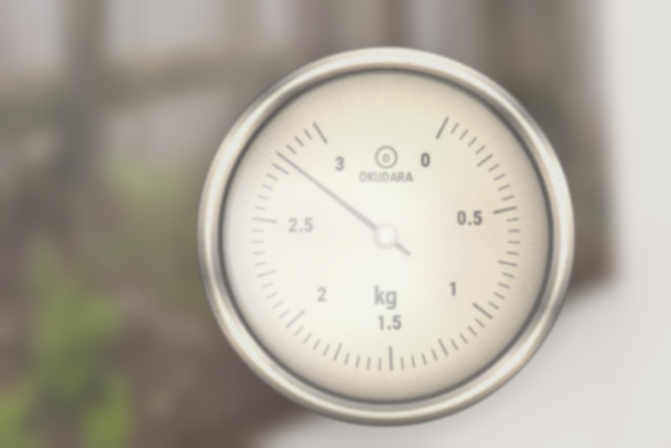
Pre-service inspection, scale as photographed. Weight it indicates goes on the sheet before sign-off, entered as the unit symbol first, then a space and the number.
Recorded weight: kg 2.8
